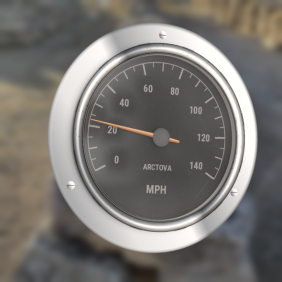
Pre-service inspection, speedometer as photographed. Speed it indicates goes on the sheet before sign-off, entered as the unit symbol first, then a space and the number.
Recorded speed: mph 22.5
